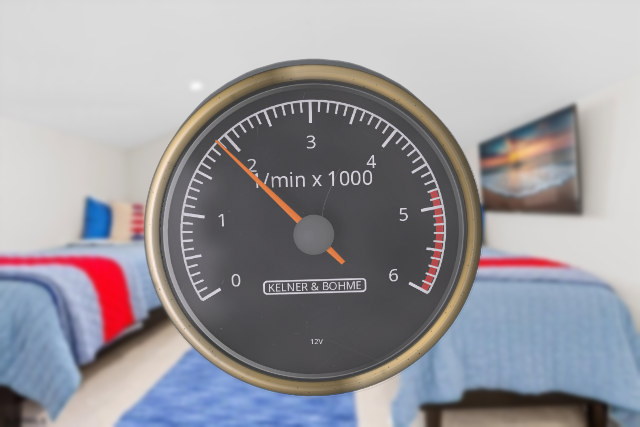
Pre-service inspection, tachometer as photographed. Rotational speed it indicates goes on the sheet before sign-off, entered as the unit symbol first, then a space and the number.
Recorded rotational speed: rpm 1900
